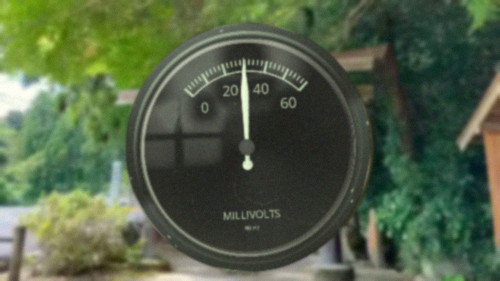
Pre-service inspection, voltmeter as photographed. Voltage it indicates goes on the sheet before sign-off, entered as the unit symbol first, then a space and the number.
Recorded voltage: mV 30
